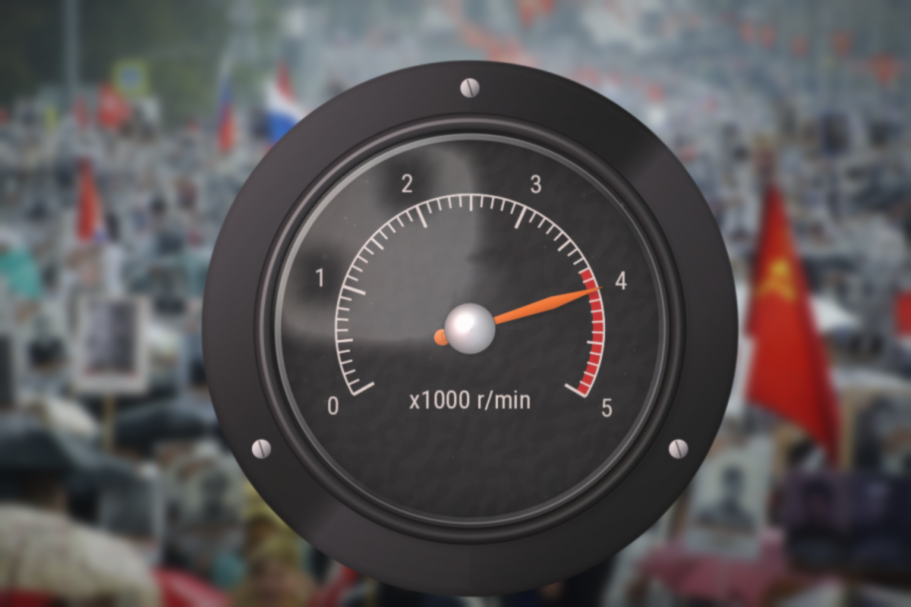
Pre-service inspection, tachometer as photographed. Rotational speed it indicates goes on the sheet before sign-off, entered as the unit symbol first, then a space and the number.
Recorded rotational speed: rpm 4000
